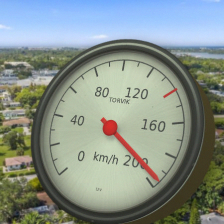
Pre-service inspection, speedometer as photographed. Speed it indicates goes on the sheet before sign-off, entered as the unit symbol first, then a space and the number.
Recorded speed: km/h 195
